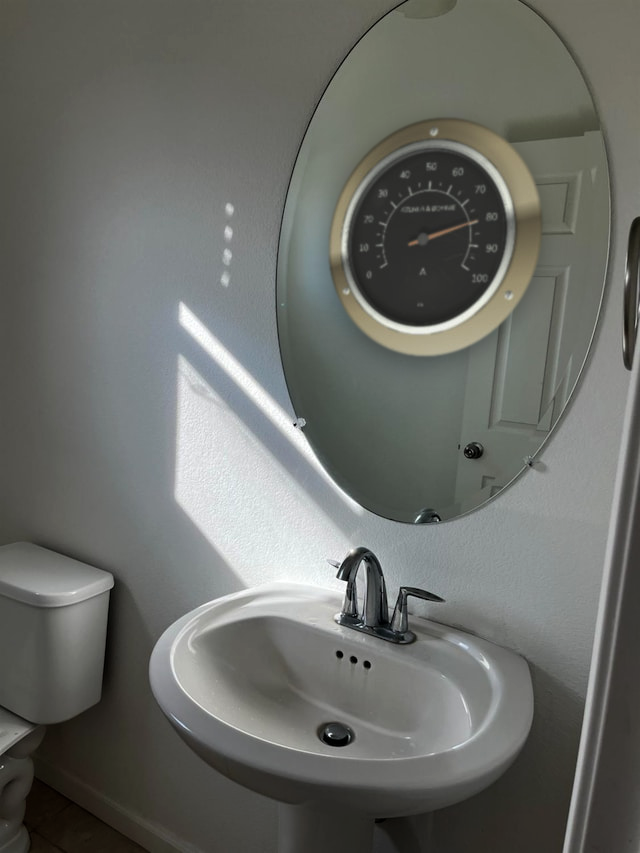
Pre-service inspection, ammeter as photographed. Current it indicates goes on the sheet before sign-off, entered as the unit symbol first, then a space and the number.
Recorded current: A 80
